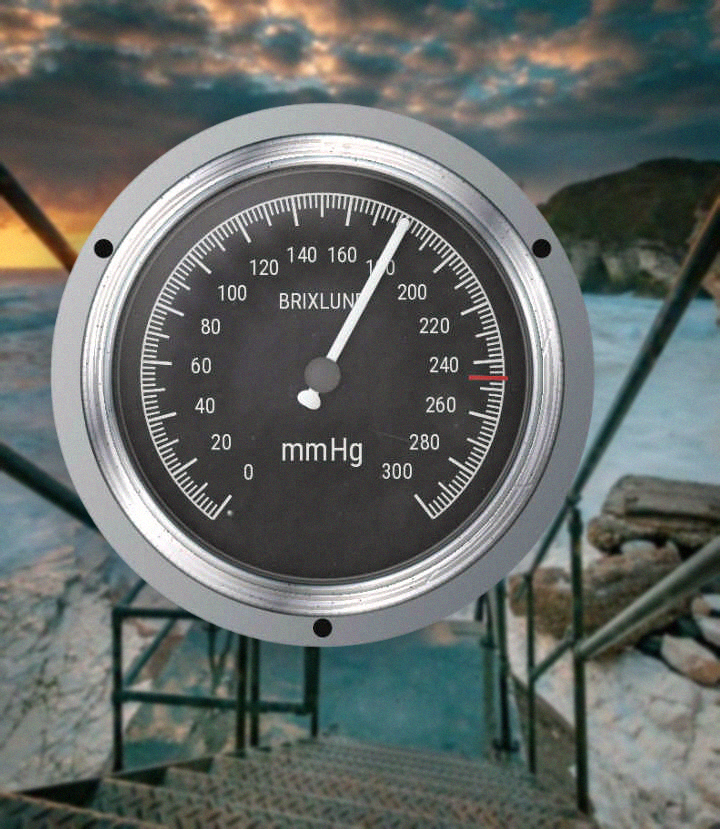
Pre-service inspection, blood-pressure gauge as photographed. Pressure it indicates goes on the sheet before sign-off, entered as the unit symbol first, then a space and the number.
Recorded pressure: mmHg 180
